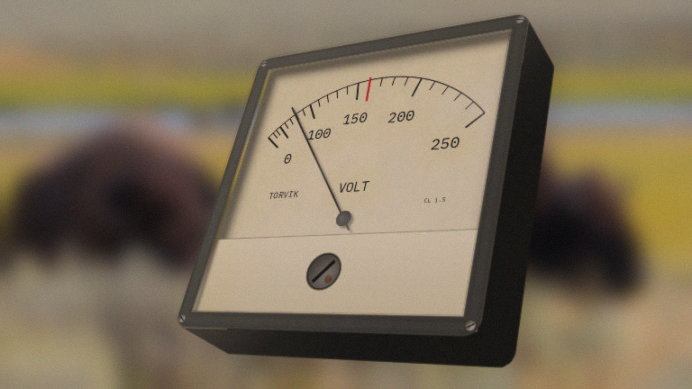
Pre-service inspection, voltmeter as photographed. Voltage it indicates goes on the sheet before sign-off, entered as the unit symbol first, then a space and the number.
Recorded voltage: V 80
